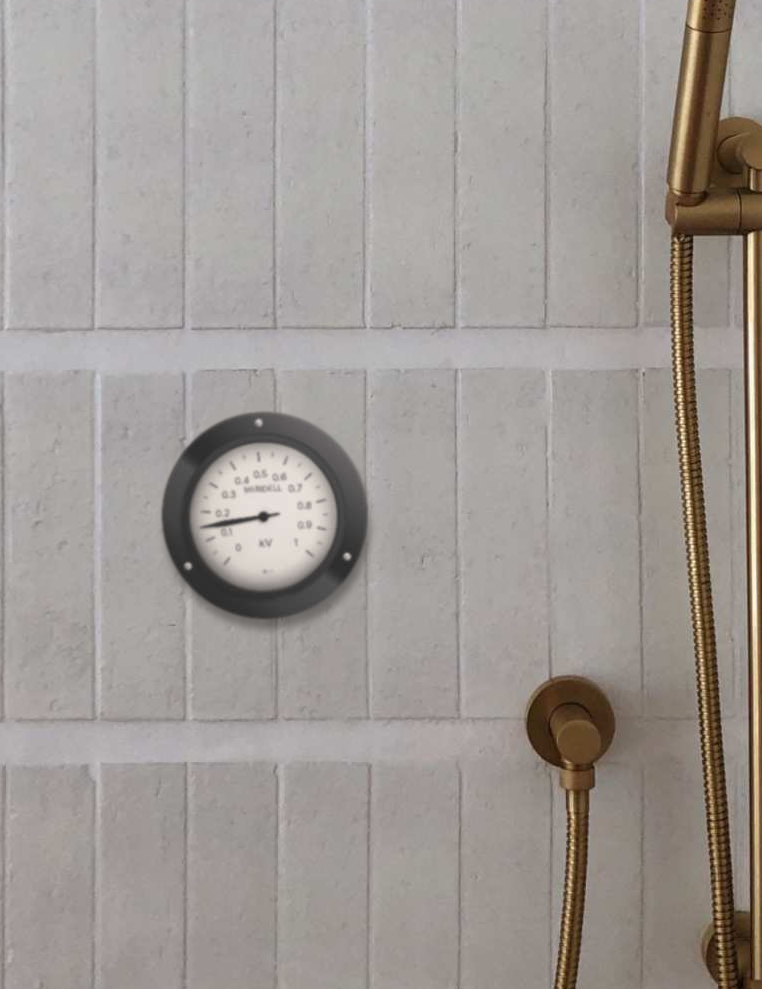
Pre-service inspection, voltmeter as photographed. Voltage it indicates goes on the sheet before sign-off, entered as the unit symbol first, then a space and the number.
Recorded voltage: kV 0.15
